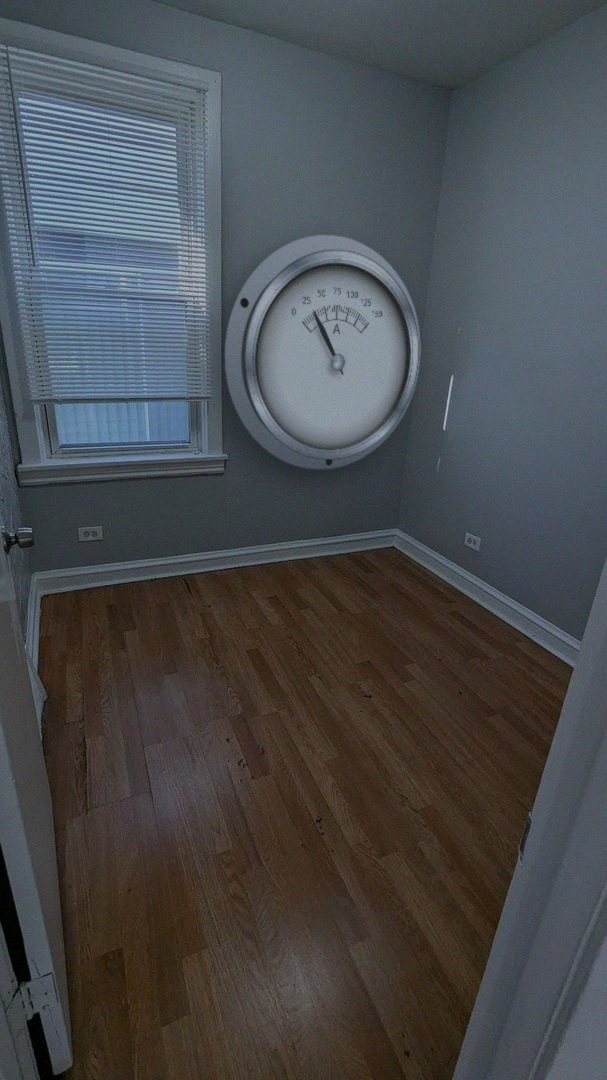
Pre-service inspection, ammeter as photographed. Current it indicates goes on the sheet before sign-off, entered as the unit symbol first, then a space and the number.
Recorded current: A 25
